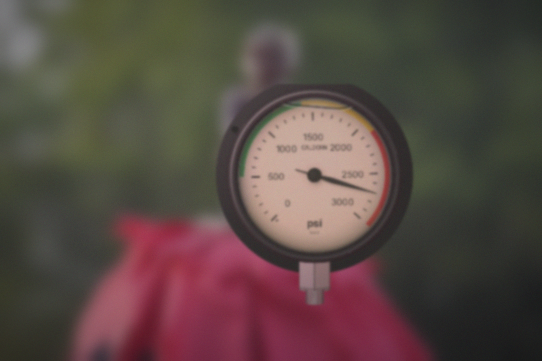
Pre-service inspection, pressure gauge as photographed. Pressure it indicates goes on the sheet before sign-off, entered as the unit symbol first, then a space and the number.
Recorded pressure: psi 2700
